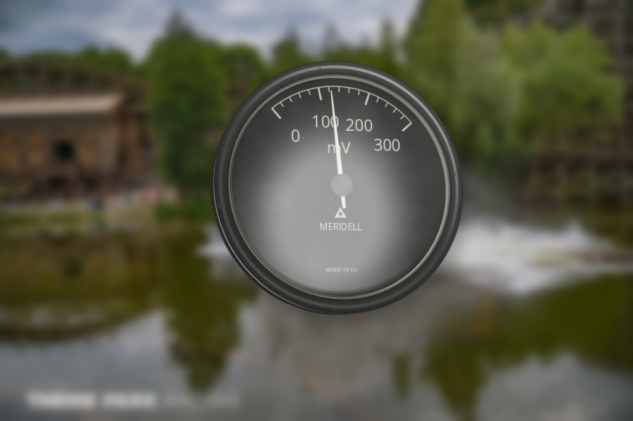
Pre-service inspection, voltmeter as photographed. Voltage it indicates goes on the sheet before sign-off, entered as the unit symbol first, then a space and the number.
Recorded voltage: mV 120
